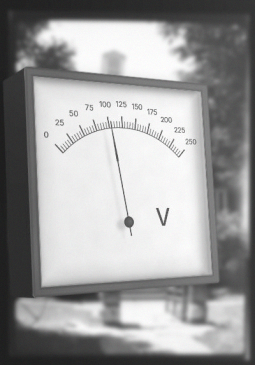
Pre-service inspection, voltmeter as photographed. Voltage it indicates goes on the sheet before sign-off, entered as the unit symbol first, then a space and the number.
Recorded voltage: V 100
